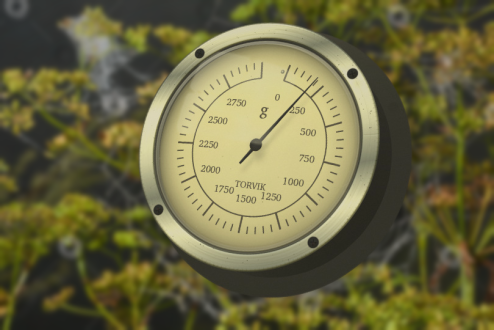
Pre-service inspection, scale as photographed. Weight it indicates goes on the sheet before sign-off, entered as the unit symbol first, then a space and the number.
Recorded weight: g 200
